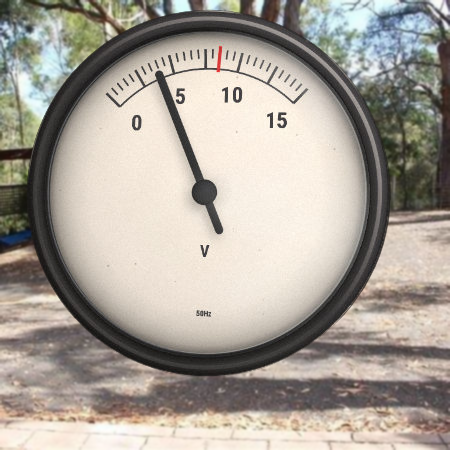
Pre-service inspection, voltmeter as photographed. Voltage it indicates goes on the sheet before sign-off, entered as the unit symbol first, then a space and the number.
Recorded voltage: V 4
